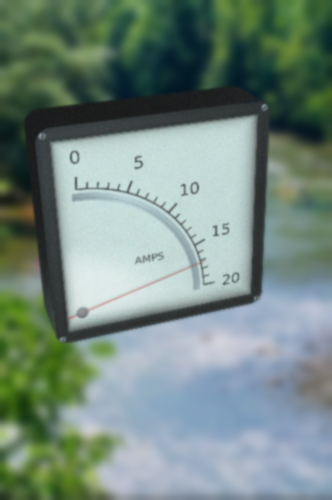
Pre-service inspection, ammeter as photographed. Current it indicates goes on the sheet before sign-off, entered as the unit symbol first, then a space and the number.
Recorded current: A 17
